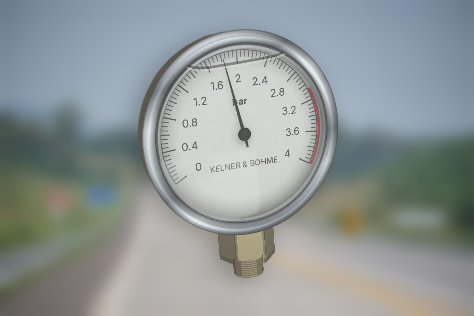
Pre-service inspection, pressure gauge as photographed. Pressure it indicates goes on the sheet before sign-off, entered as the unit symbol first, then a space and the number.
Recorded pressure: bar 1.8
